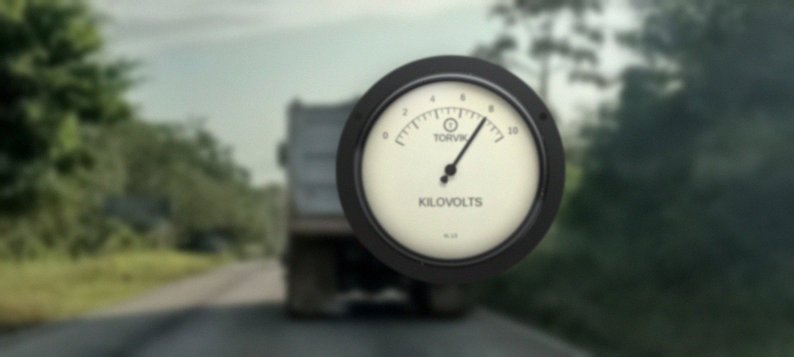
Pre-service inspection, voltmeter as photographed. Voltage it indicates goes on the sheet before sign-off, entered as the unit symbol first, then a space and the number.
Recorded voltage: kV 8
